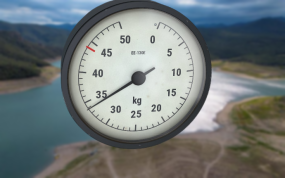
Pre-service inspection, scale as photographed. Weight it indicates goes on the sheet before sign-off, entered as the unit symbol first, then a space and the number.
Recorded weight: kg 34
